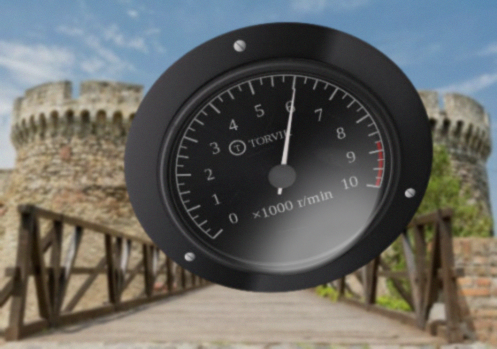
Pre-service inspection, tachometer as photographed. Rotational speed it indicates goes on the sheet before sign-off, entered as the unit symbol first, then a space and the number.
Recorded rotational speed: rpm 6000
